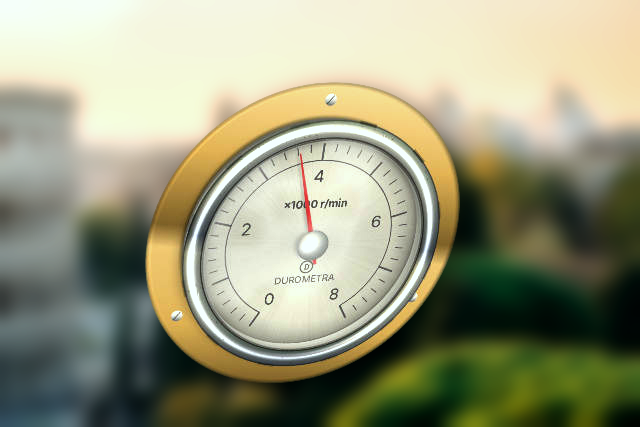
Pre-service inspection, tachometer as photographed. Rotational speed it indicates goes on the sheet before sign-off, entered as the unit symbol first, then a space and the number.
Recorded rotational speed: rpm 3600
